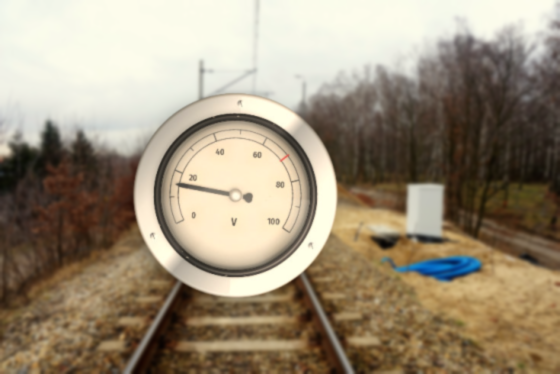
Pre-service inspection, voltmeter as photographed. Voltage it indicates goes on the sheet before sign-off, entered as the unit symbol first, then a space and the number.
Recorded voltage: V 15
